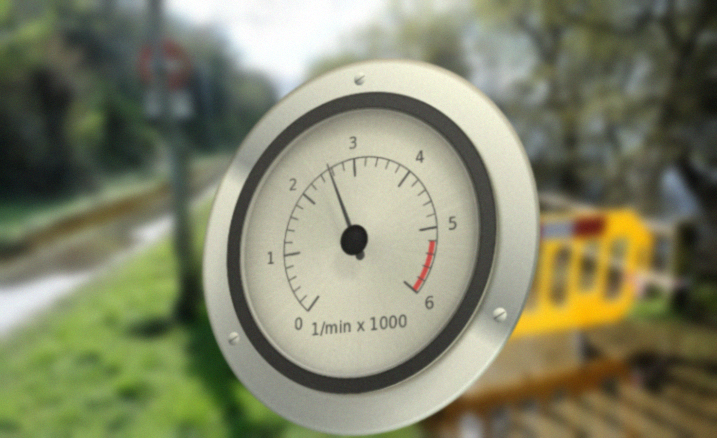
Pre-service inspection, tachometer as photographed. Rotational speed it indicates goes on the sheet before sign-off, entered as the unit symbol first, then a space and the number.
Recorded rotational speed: rpm 2600
